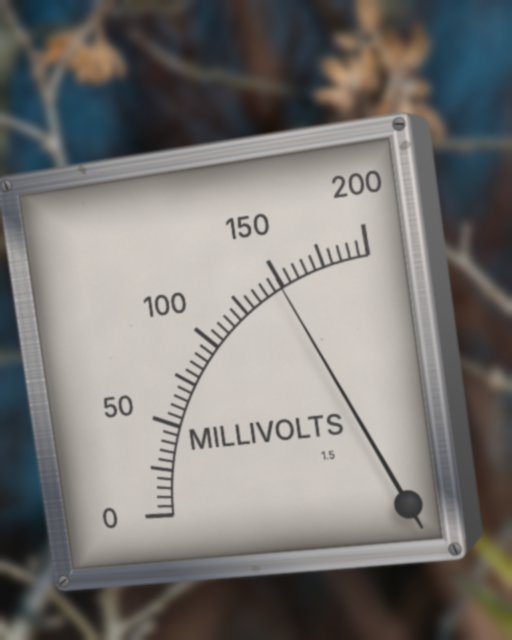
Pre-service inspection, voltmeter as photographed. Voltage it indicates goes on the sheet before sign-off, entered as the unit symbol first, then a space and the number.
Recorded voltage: mV 150
